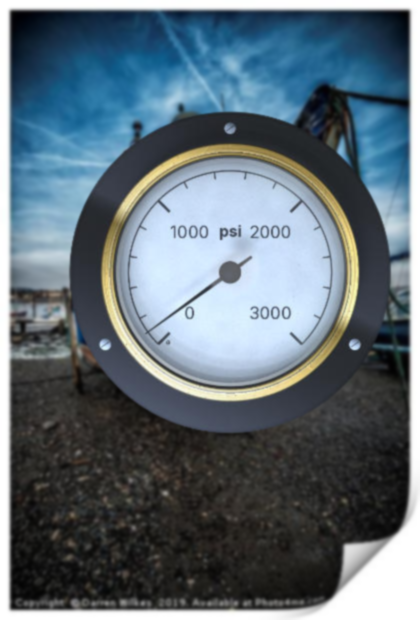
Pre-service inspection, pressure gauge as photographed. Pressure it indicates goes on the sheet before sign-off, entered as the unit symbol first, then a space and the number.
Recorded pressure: psi 100
